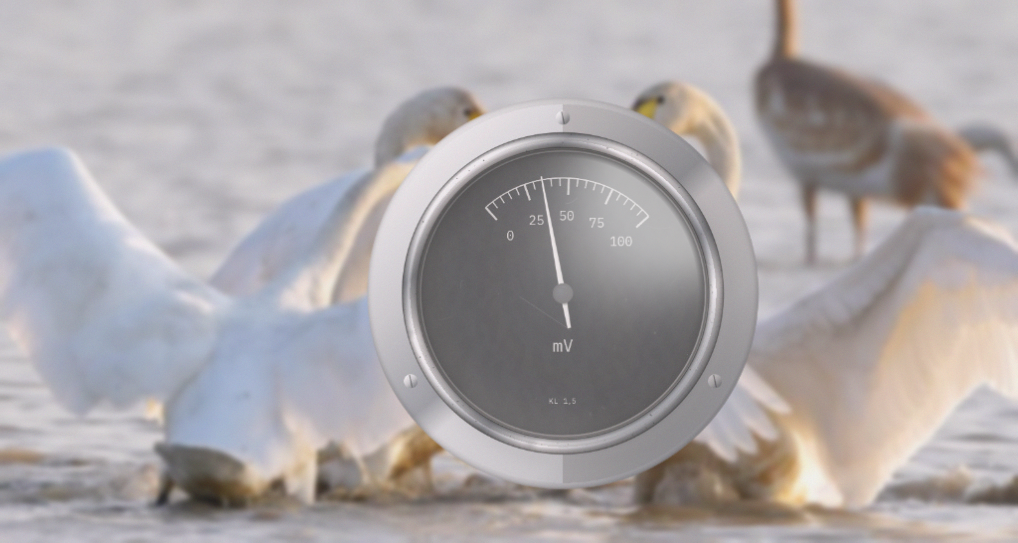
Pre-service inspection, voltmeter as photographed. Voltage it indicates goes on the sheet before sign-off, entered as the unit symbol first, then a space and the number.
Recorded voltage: mV 35
